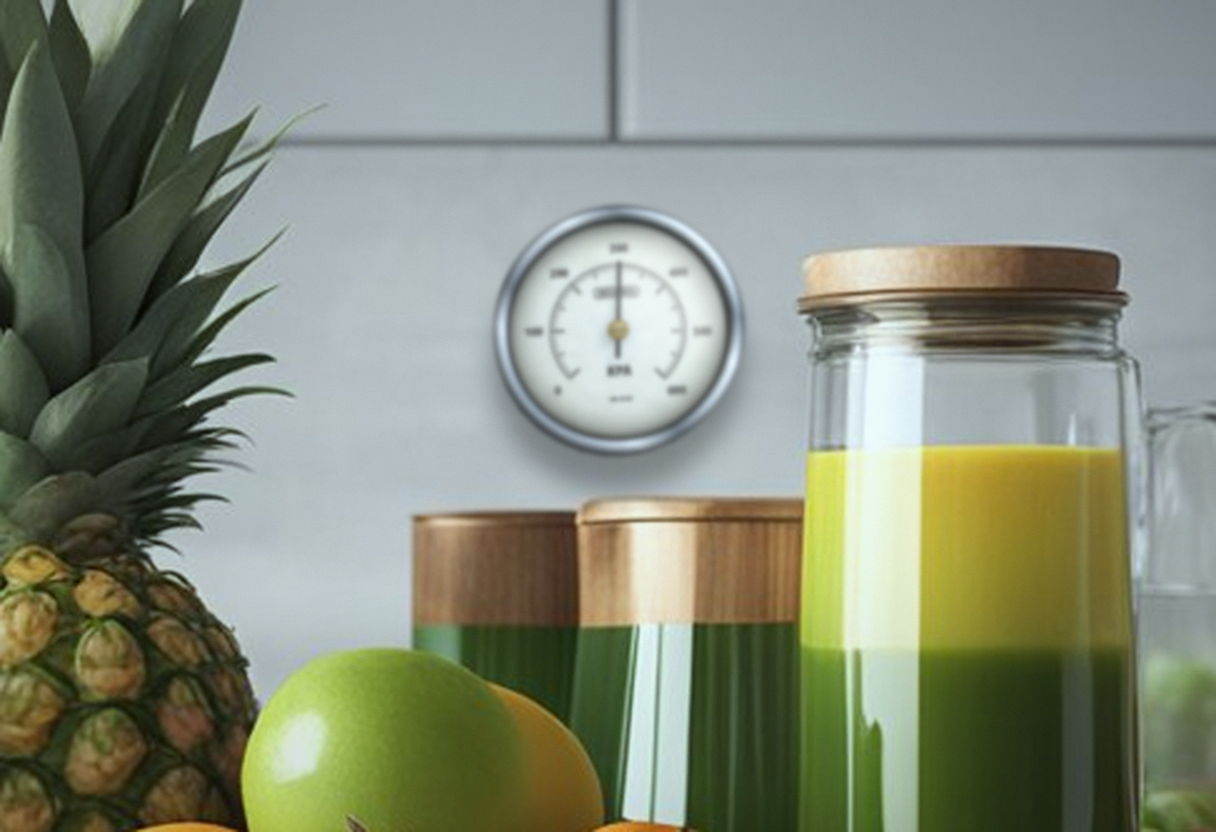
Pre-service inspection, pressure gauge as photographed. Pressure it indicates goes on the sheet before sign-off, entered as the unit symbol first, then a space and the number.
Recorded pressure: kPa 300
